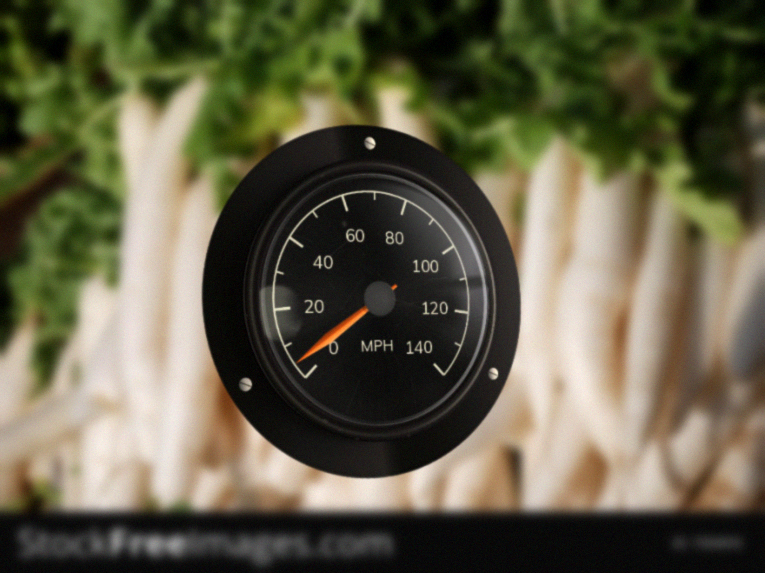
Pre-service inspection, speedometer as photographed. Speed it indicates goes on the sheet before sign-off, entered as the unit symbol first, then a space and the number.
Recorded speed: mph 5
